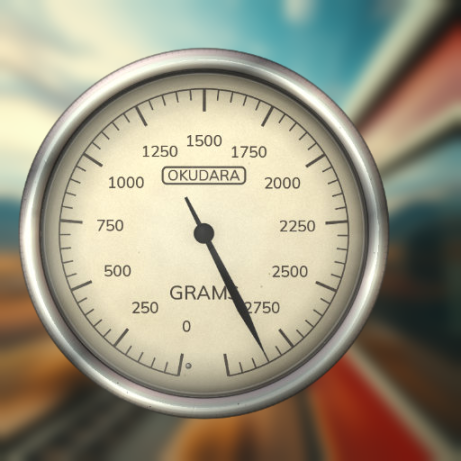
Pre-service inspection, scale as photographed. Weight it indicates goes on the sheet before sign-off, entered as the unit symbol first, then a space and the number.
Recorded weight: g 2850
